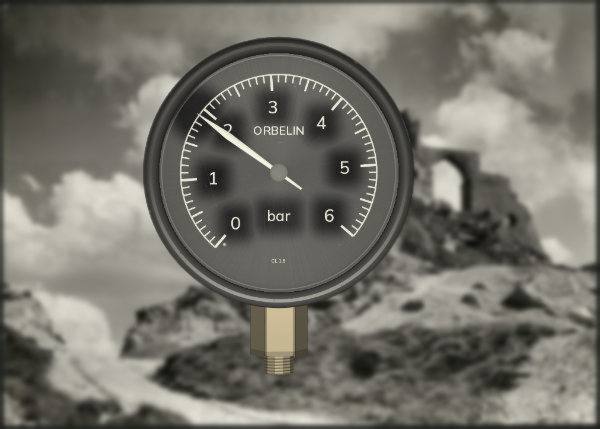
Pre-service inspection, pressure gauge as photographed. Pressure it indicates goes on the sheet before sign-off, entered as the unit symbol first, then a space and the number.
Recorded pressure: bar 1.9
